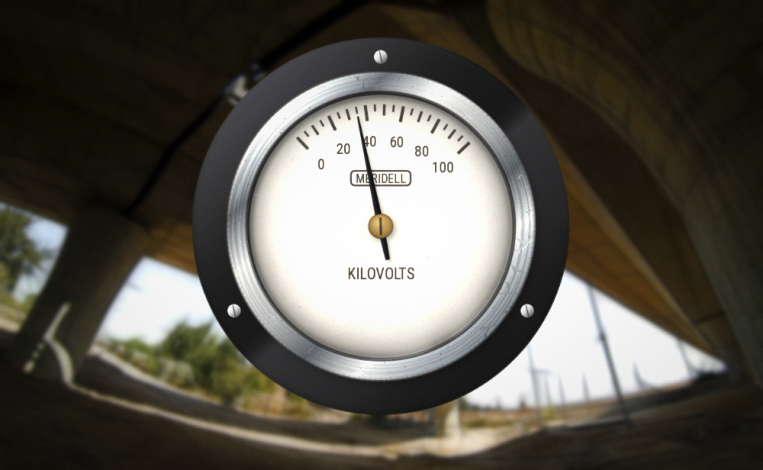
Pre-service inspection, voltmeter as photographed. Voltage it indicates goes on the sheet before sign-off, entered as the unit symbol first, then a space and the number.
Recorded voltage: kV 35
